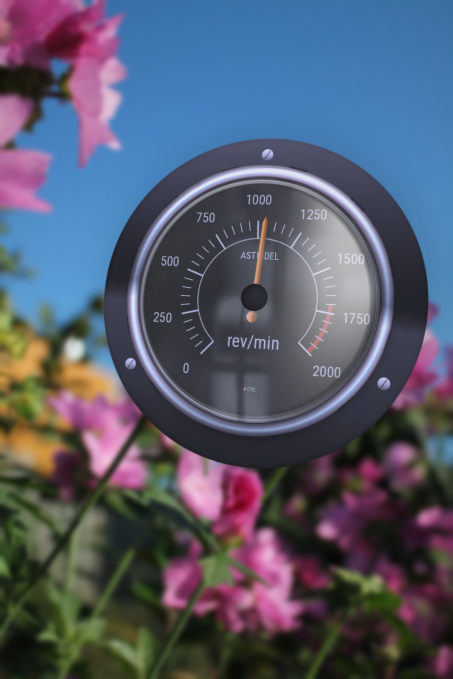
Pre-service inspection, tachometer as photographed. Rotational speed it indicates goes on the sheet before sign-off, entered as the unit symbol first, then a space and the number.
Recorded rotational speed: rpm 1050
